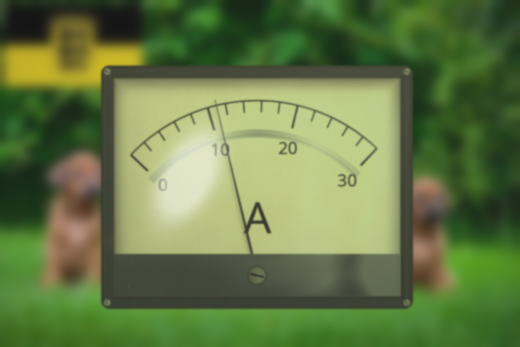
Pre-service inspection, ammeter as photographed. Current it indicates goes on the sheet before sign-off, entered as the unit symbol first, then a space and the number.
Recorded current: A 11
